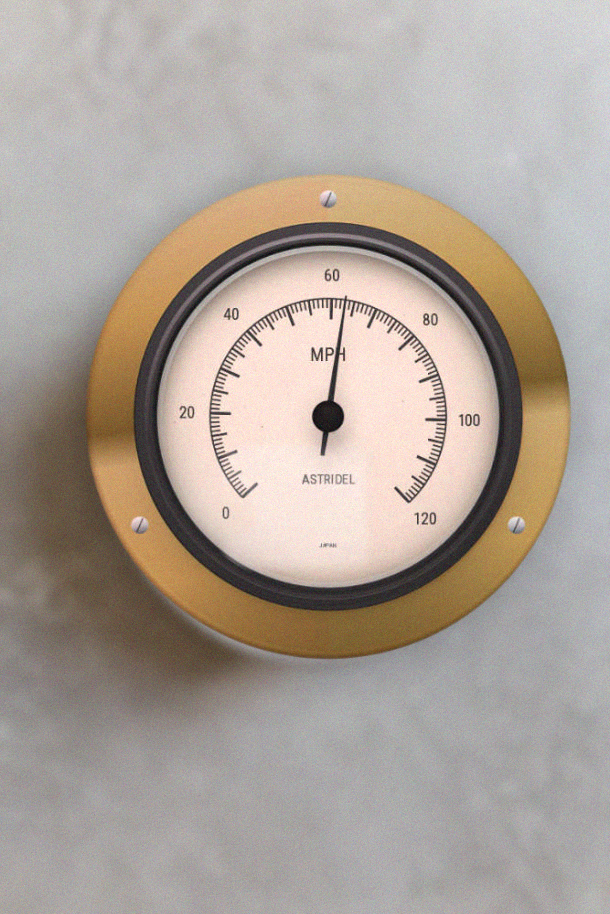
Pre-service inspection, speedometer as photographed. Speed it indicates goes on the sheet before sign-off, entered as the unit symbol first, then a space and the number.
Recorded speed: mph 63
